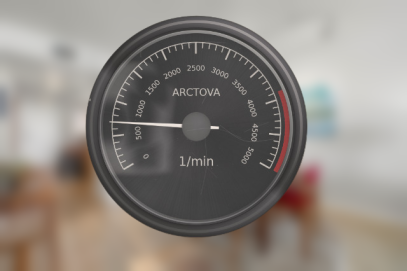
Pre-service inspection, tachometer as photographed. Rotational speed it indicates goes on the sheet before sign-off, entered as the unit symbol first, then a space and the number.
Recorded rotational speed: rpm 700
